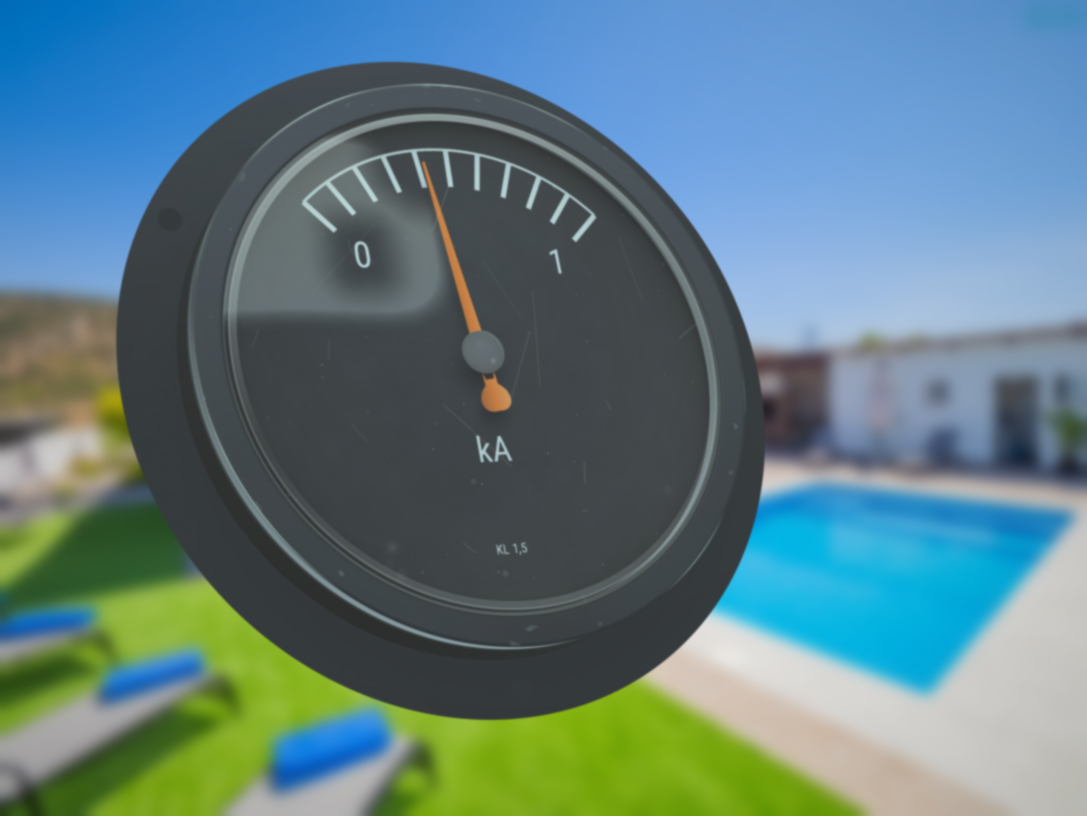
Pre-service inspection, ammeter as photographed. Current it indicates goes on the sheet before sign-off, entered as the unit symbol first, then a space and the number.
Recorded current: kA 0.4
